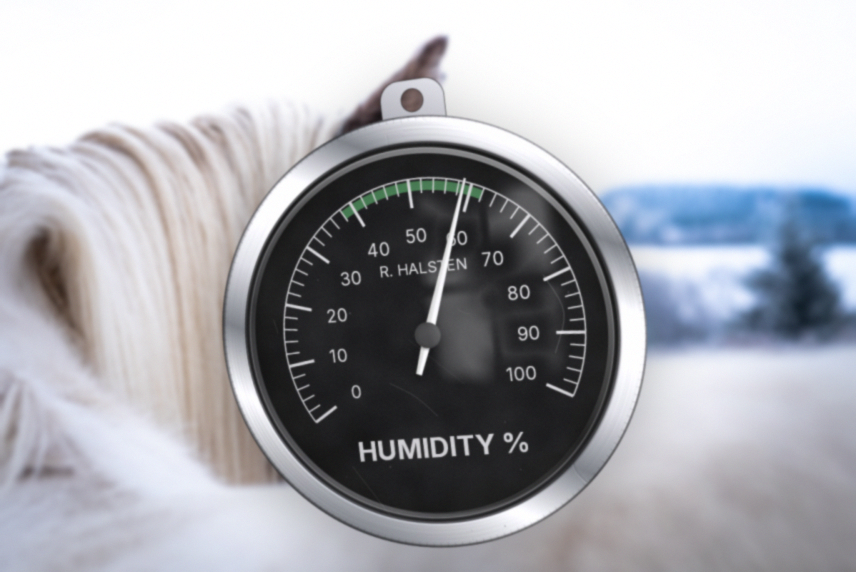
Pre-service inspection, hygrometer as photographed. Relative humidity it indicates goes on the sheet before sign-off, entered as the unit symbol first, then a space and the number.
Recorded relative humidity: % 59
